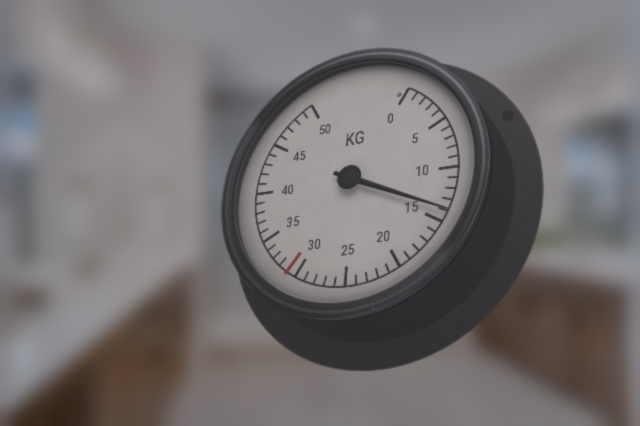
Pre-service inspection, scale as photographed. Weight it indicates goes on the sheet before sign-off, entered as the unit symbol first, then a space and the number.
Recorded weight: kg 14
